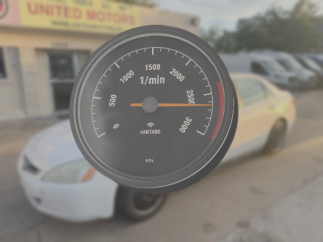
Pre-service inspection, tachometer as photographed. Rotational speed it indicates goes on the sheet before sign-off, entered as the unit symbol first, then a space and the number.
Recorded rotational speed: rpm 2650
